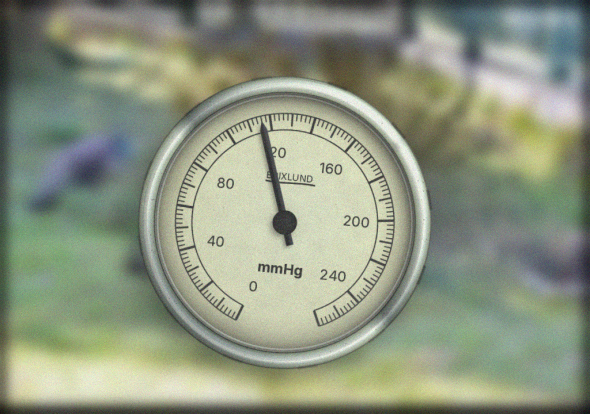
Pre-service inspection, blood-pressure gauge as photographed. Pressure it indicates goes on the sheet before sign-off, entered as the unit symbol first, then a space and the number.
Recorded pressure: mmHg 116
